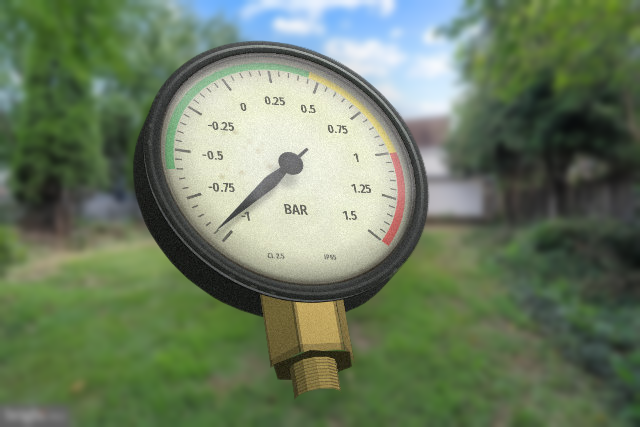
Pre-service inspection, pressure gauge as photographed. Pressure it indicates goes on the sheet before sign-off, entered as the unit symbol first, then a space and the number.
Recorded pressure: bar -0.95
